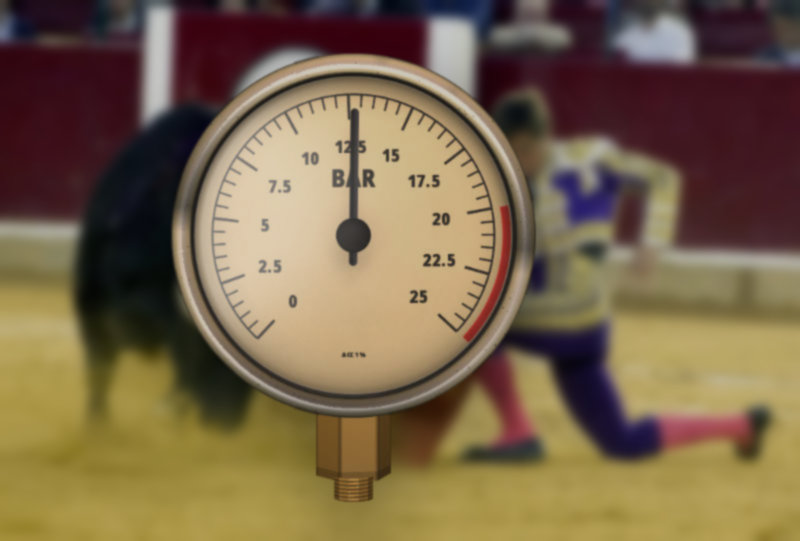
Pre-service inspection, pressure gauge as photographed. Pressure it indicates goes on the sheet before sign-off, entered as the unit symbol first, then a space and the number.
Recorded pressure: bar 12.75
